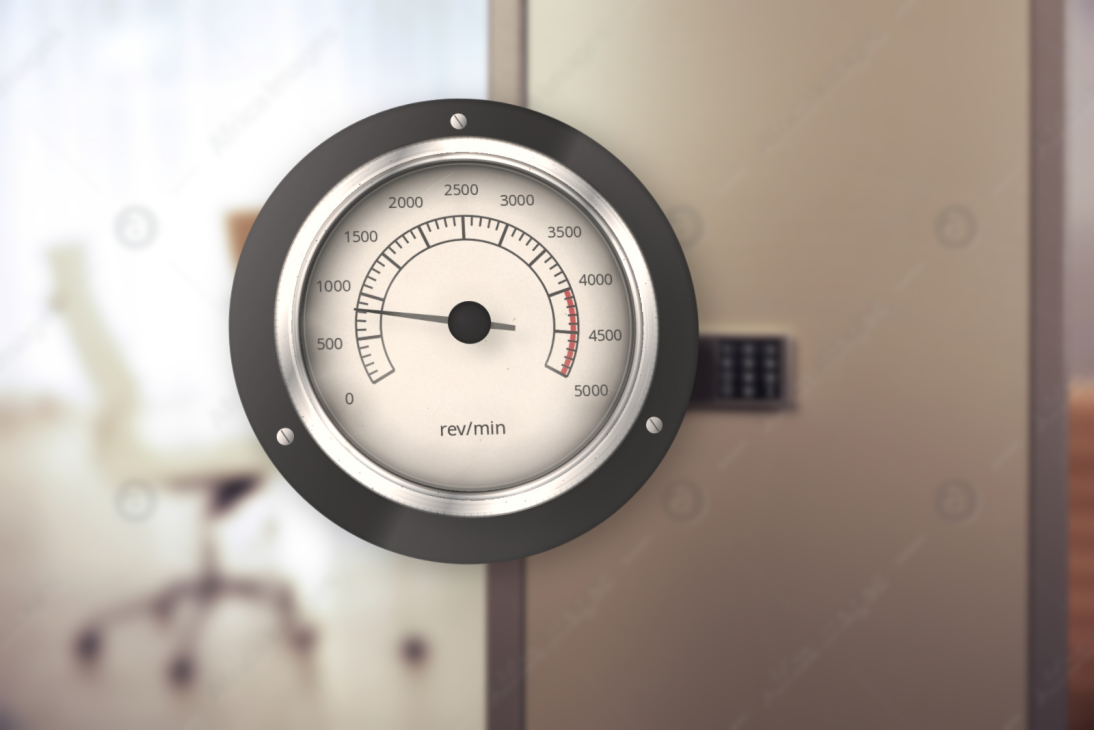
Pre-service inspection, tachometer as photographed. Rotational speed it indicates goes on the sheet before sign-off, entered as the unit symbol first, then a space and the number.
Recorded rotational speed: rpm 800
